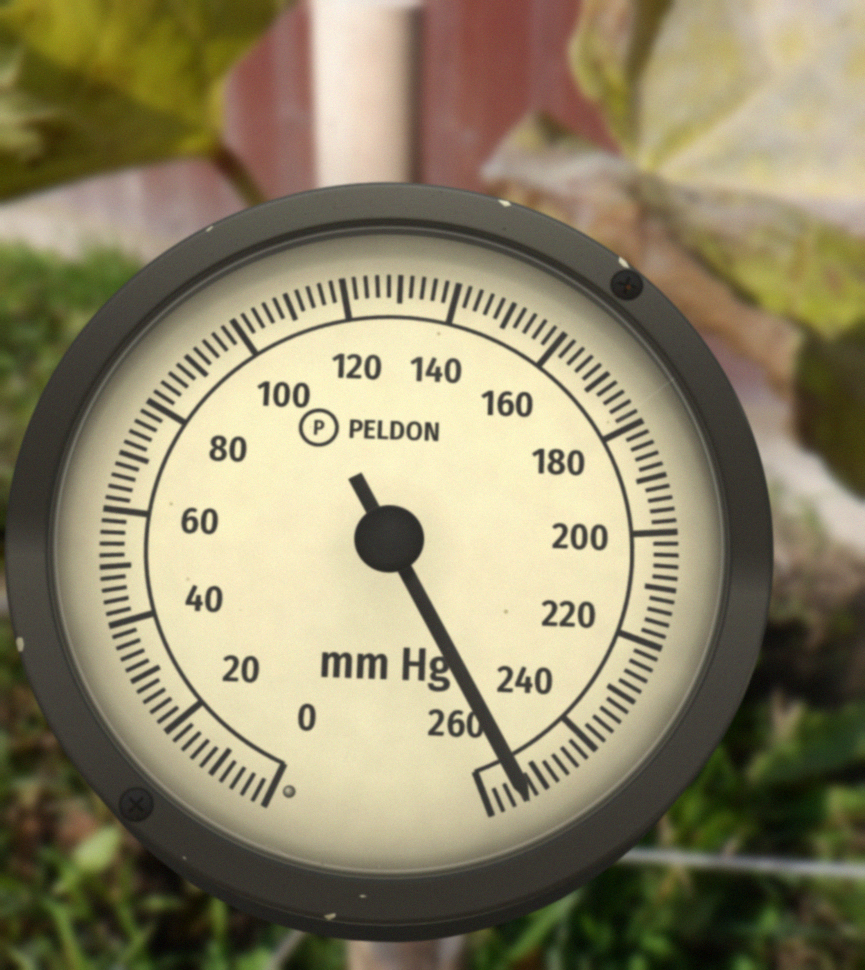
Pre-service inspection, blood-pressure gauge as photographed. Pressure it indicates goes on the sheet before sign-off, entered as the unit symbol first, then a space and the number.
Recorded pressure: mmHg 254
